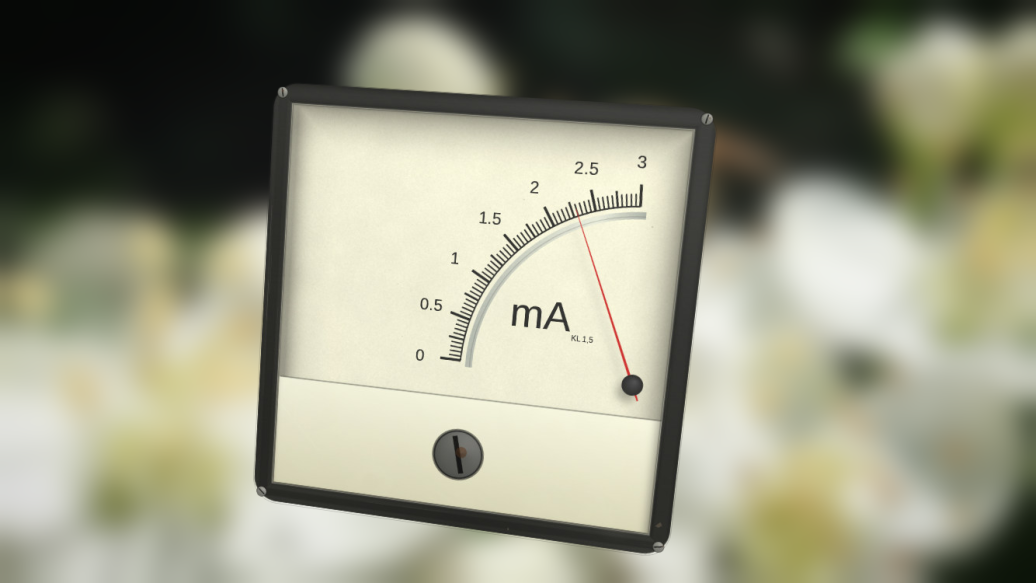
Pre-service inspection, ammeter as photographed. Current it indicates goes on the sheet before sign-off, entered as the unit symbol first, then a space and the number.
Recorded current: mA 2.3
